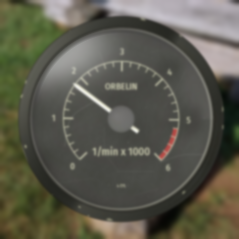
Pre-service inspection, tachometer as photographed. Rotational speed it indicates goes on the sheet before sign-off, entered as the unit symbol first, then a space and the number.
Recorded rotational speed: rpm 1800
